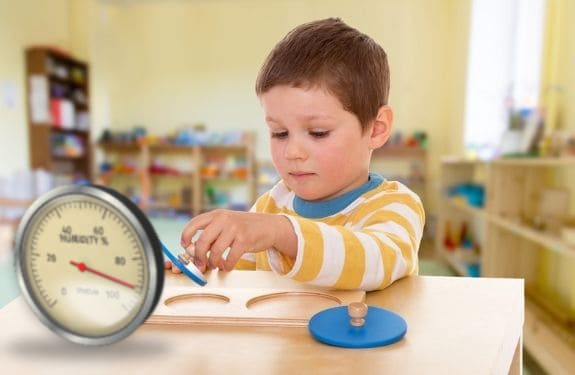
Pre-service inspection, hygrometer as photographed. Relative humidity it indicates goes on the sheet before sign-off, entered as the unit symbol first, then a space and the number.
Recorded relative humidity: % 90
